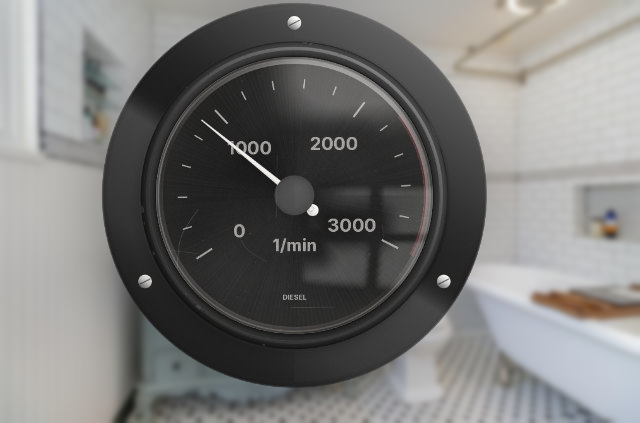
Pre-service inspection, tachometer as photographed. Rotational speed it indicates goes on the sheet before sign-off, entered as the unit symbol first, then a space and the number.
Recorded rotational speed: rpm 900
